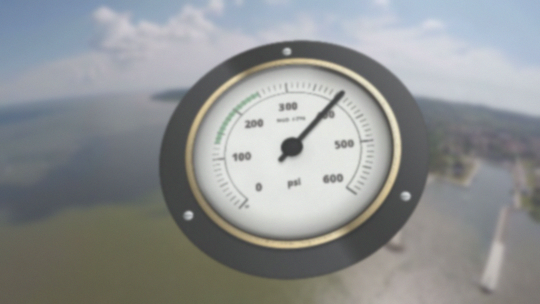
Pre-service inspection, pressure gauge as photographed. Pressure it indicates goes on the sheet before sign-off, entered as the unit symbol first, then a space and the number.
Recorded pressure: psi 400
